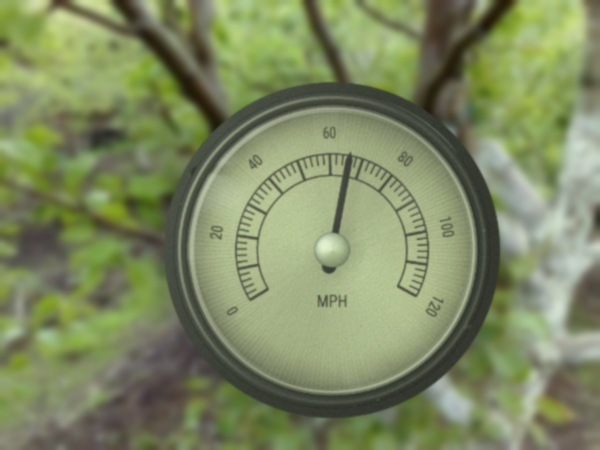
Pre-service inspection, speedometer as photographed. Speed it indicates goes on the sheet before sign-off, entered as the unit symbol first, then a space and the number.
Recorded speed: mph 66
